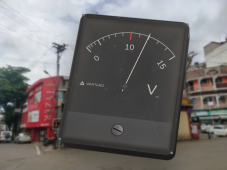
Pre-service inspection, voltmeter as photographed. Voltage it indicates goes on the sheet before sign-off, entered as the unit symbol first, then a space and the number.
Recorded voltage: V 12
